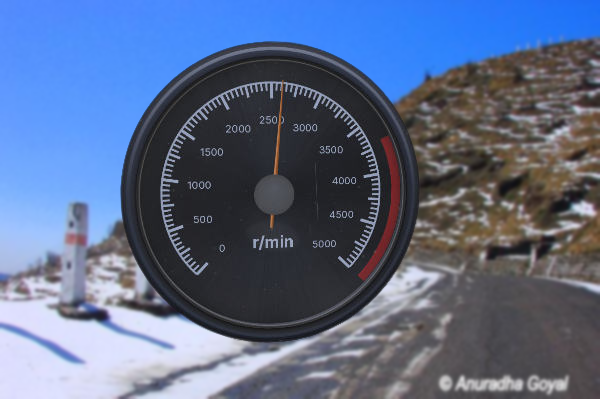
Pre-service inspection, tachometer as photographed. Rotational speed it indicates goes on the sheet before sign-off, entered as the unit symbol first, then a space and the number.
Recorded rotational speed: rpm 2600
